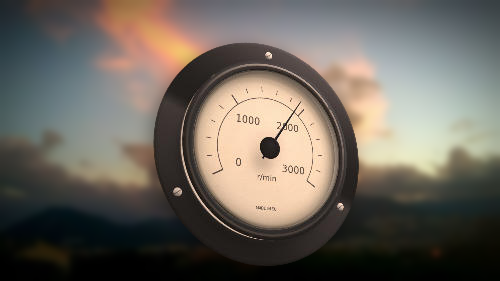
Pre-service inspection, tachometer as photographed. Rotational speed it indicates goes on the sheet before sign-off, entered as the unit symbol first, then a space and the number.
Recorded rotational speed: rpm 1900
